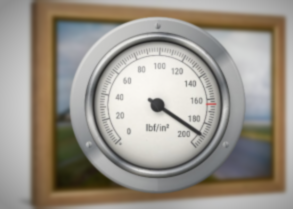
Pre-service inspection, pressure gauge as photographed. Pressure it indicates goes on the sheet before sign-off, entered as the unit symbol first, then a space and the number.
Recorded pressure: psi 190
